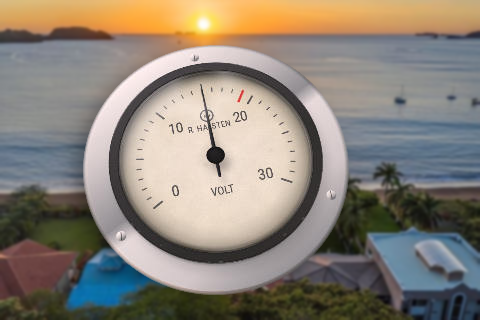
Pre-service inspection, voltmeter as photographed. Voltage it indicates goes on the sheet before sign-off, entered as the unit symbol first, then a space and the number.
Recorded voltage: V 15
